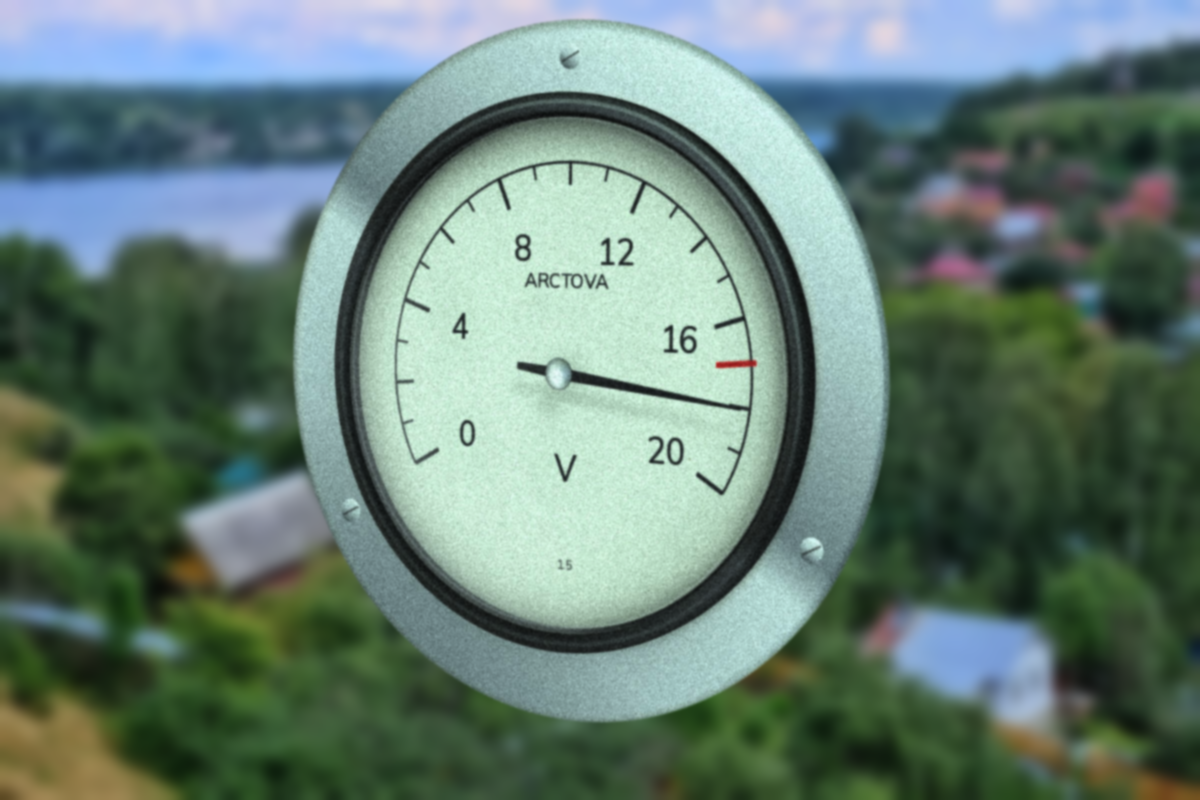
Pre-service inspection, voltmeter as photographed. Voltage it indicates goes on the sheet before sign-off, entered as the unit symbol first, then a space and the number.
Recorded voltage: V 18
